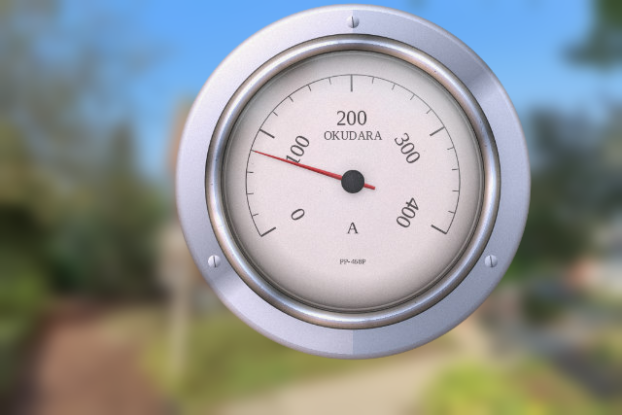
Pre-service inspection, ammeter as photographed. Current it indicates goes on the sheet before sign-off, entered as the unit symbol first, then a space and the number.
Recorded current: A 80
